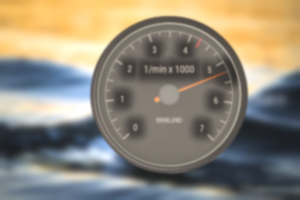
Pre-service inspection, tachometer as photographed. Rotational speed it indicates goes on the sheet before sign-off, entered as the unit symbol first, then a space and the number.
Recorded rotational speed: rpm 5250
